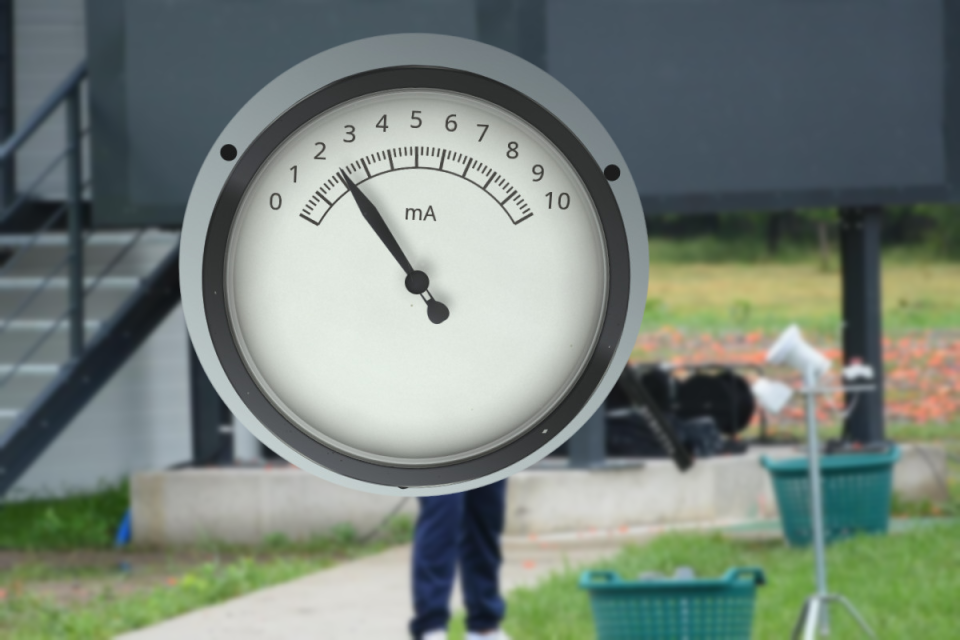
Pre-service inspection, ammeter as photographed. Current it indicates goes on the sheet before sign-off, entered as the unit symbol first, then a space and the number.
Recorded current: mA 2.2
